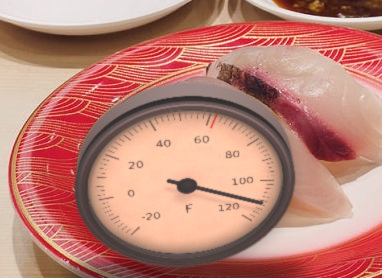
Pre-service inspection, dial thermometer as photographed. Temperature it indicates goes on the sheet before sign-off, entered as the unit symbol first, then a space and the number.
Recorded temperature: °F 110
